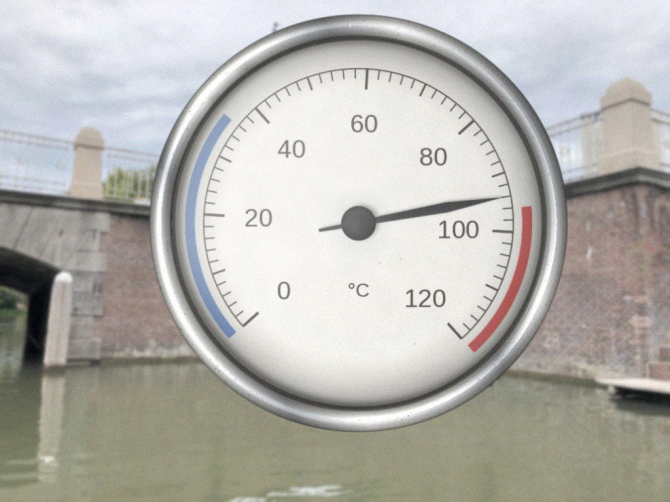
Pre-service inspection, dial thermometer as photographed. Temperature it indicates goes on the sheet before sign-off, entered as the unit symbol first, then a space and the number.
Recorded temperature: °C 94
